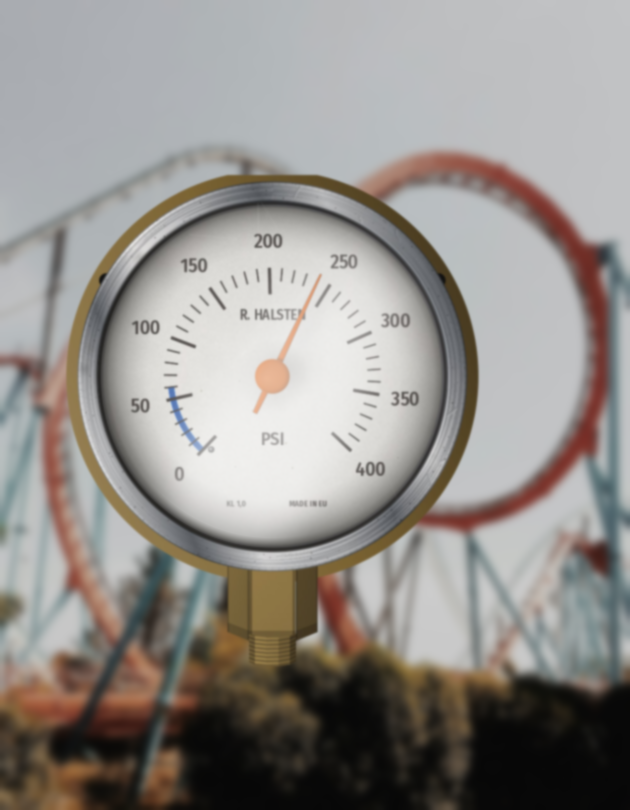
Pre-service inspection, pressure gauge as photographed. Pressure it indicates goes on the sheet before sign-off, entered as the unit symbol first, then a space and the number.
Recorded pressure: psi 240
